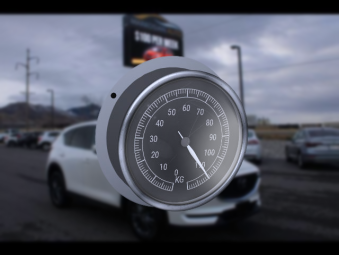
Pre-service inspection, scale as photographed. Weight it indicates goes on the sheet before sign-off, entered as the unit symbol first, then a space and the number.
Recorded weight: kg 110
